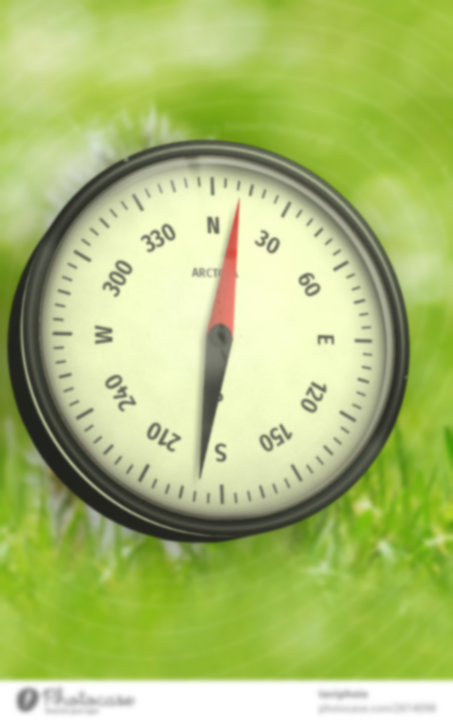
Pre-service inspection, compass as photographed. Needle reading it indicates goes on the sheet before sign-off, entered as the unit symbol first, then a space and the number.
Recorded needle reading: ° 10
